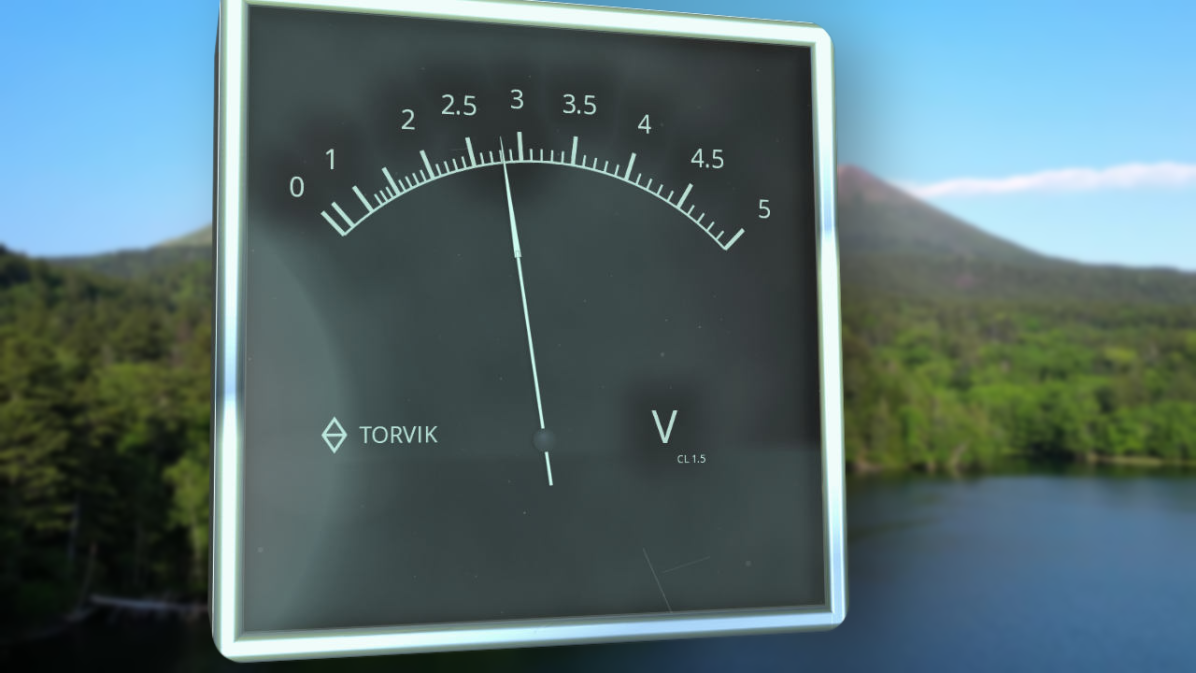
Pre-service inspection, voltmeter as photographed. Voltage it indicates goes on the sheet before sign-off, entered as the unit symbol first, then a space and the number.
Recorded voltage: V 2.8
